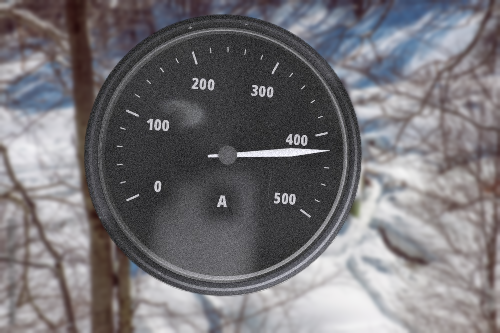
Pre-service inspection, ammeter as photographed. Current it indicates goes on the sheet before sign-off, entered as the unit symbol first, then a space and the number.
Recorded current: A 420
